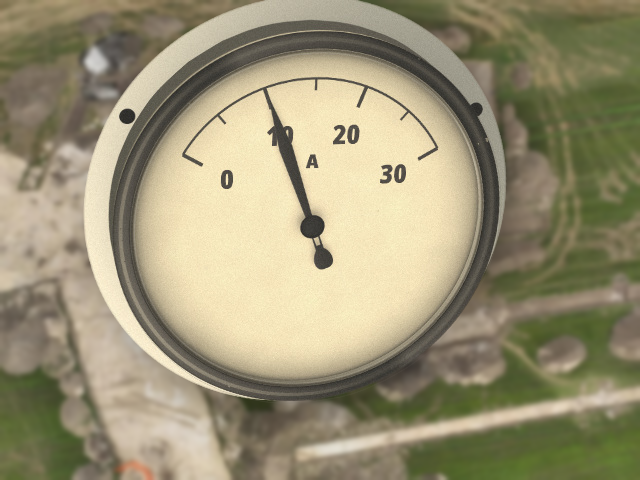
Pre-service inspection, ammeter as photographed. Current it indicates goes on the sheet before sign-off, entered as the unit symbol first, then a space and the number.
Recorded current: A 10
